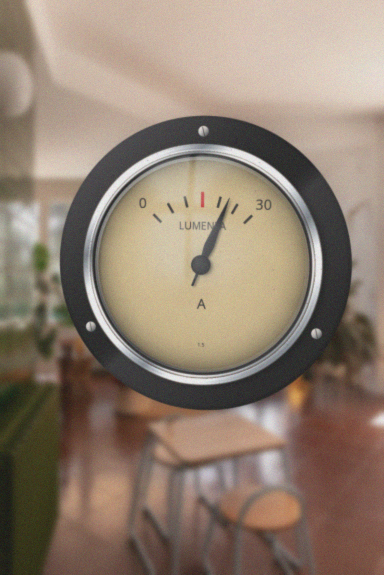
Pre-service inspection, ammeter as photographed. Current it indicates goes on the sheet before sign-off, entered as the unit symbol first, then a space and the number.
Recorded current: A 22.5
